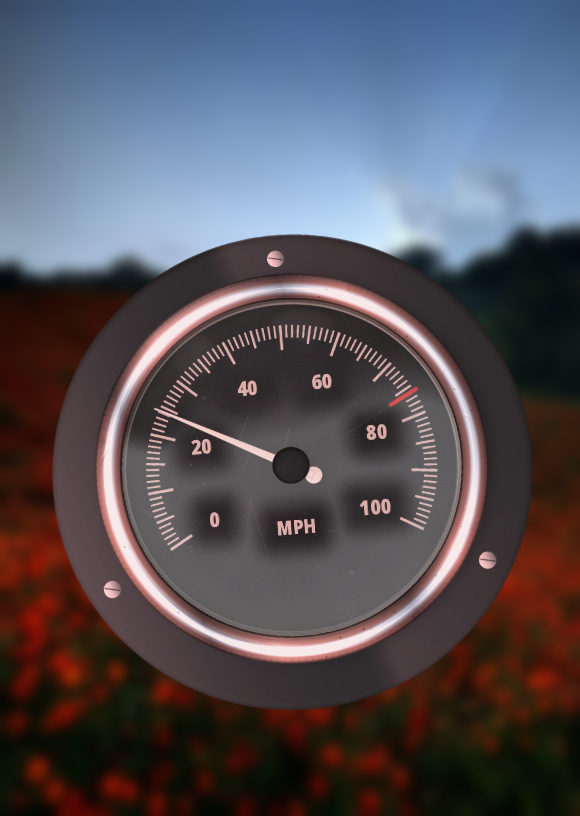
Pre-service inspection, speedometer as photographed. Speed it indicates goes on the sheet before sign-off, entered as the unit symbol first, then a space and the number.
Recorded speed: mph 24
